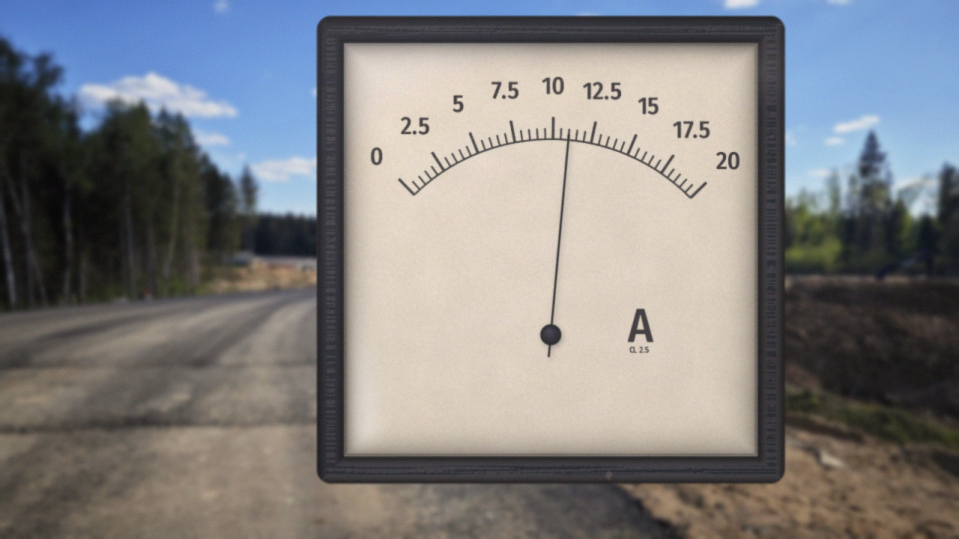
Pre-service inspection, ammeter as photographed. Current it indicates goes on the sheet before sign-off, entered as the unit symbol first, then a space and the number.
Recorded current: A 11
